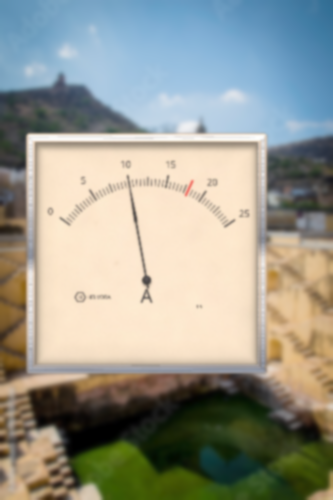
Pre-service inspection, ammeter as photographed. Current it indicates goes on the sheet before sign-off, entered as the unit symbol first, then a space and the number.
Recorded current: A 10
